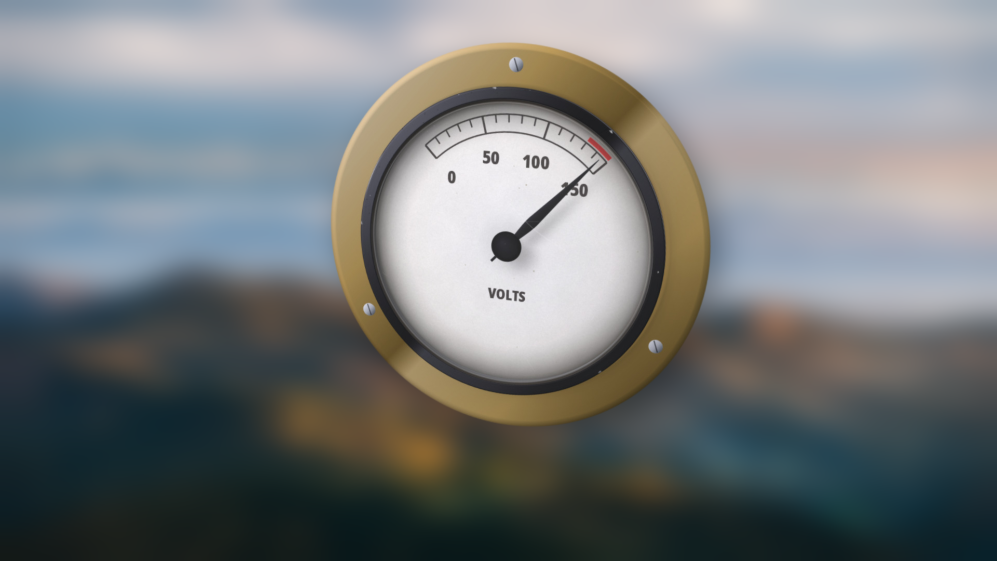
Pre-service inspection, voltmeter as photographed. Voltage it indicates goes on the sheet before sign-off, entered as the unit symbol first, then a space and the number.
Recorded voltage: V 145
